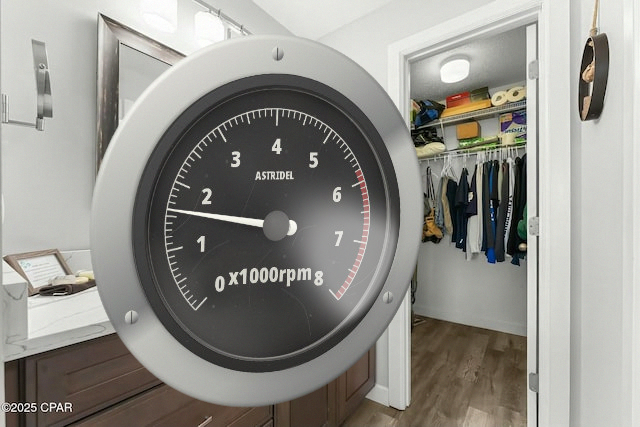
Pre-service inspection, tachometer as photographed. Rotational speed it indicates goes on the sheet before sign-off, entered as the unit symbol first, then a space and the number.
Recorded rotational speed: rpm 1600
